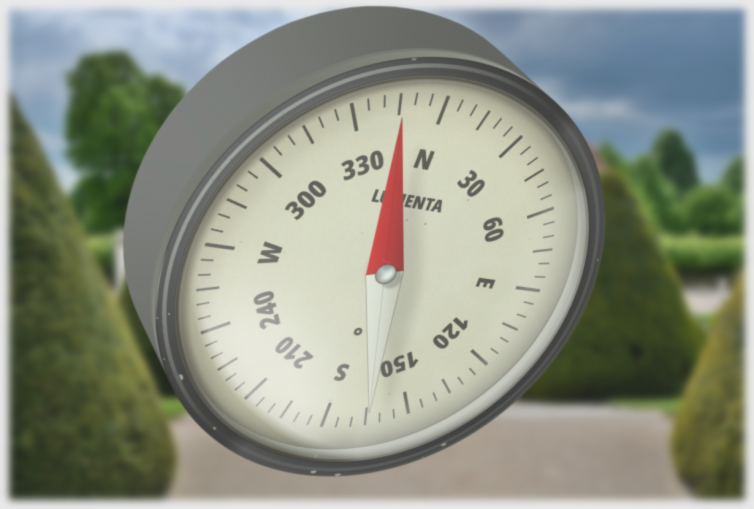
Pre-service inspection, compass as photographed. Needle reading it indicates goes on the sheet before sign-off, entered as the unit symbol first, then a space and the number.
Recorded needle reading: ° 345
